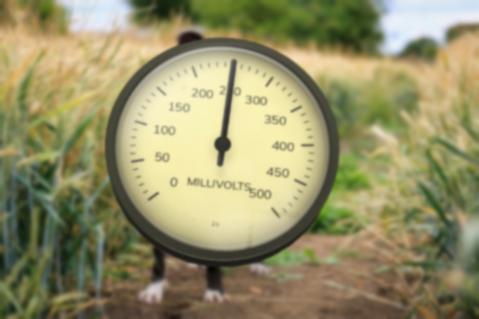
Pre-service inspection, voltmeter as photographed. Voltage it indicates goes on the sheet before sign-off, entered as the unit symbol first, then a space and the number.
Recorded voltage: mV 250
